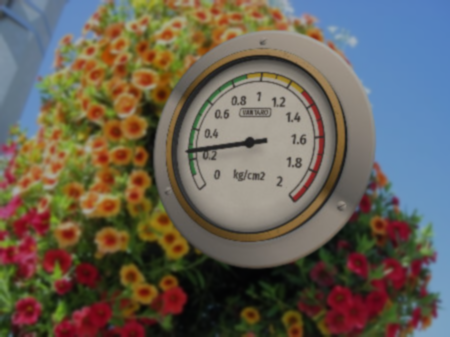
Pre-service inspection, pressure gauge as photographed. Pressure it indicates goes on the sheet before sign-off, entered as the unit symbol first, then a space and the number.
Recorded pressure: kg/cm² 0.25
